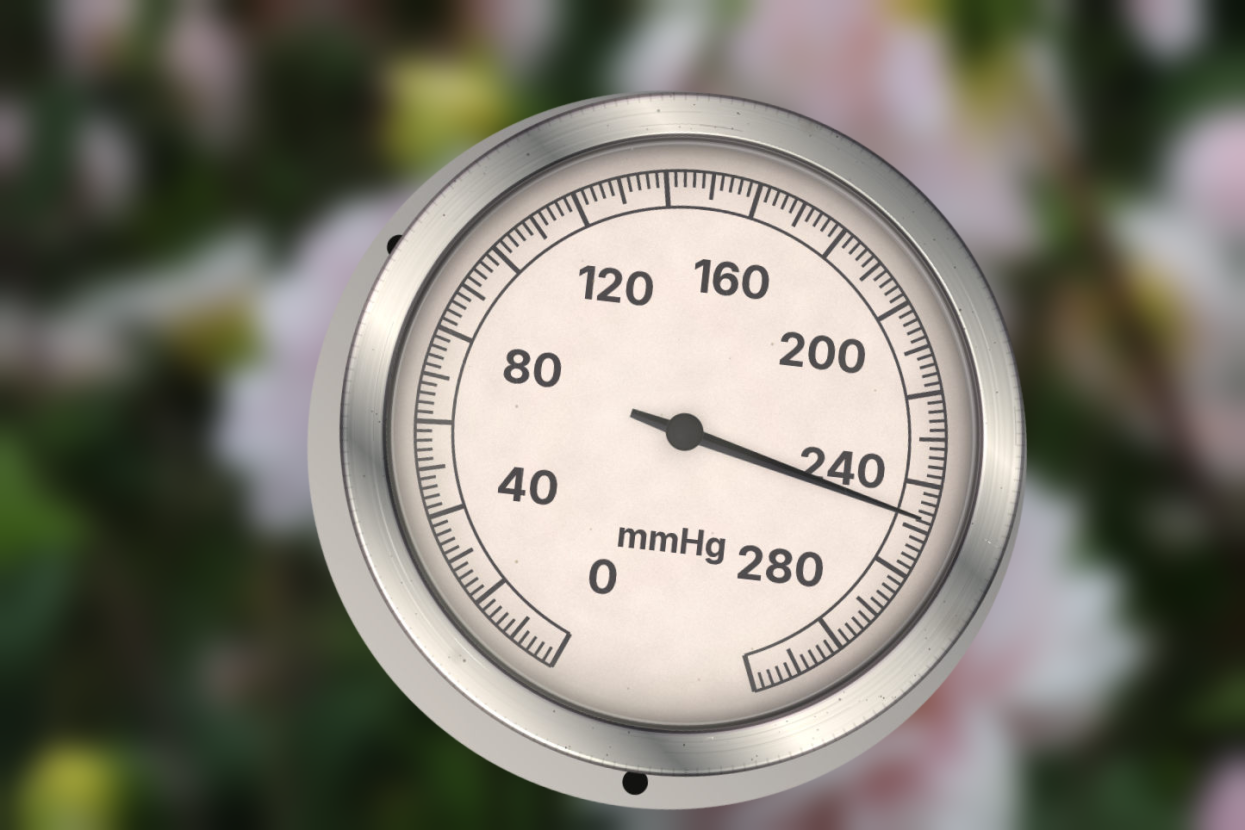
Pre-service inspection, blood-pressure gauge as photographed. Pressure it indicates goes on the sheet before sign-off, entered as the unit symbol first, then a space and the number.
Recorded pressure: mmHg 248
